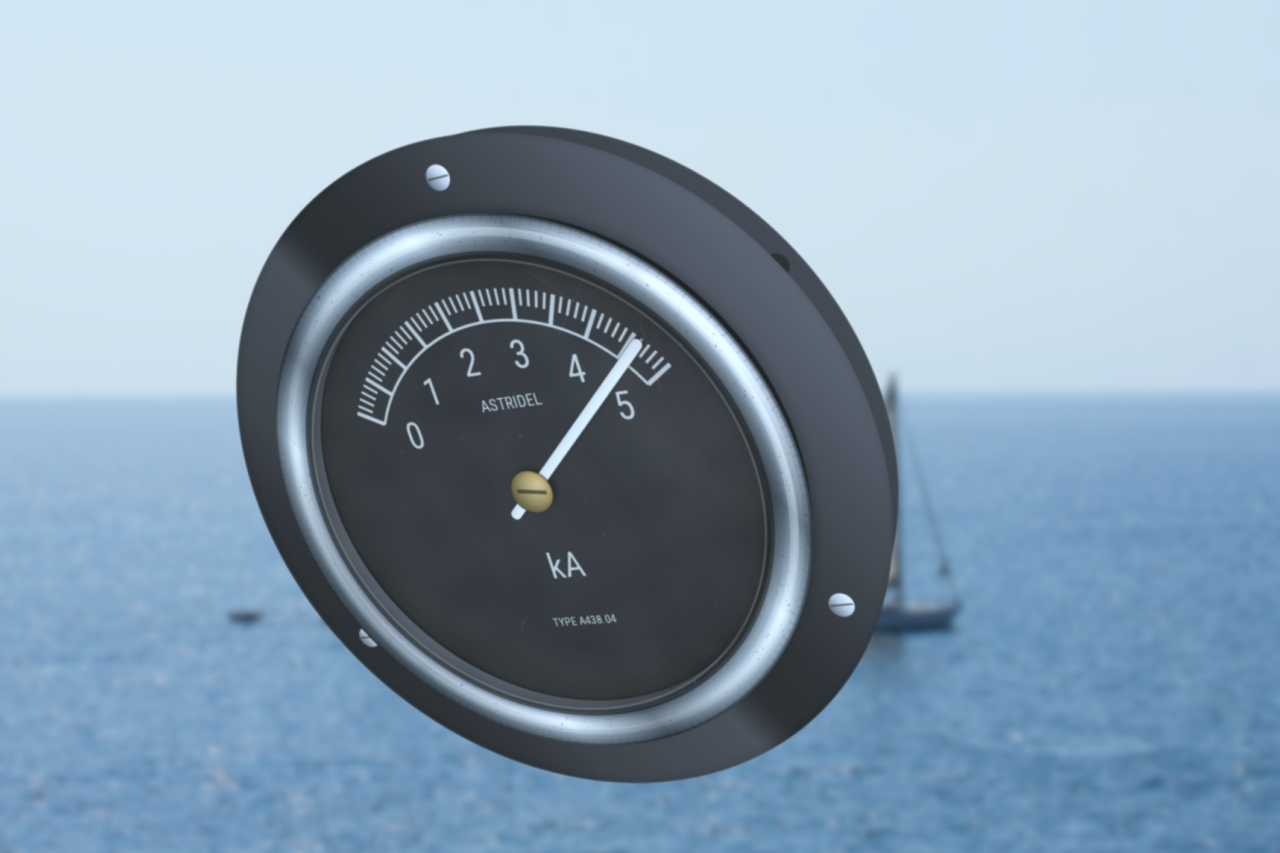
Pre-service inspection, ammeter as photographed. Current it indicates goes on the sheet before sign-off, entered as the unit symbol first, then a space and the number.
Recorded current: kA 4.6
